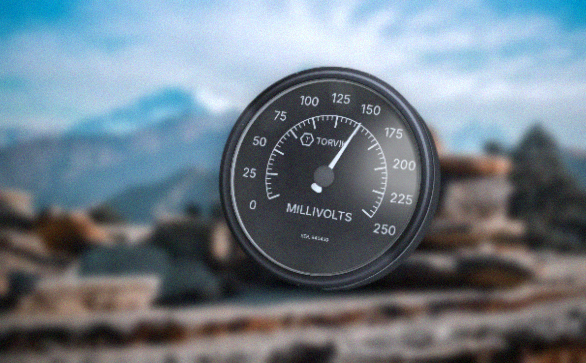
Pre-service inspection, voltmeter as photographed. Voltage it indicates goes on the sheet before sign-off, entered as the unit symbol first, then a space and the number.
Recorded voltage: mV 150
